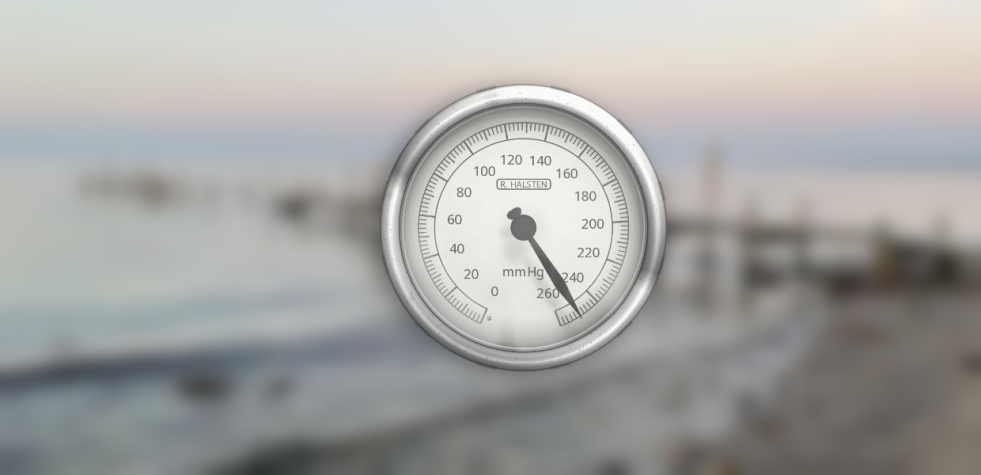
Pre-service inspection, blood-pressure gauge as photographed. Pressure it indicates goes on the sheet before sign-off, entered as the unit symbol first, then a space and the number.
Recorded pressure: mmHg 250
